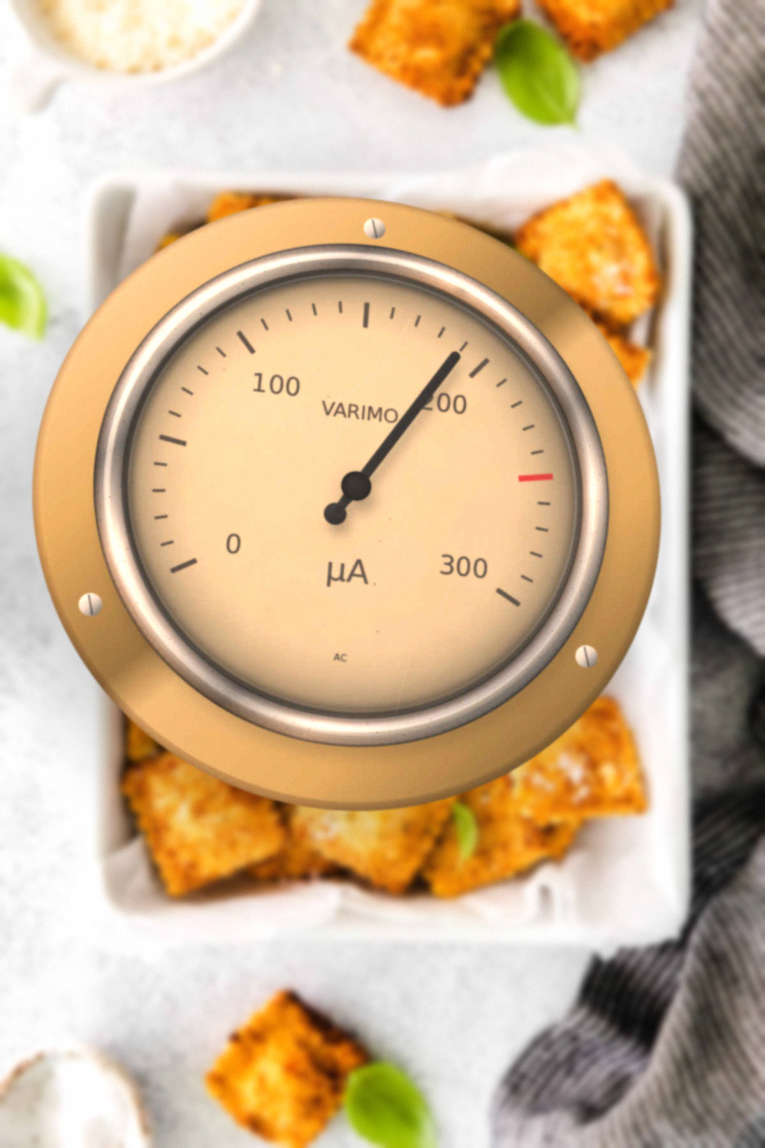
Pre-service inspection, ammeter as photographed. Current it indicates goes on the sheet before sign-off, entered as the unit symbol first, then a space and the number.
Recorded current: µA 190
